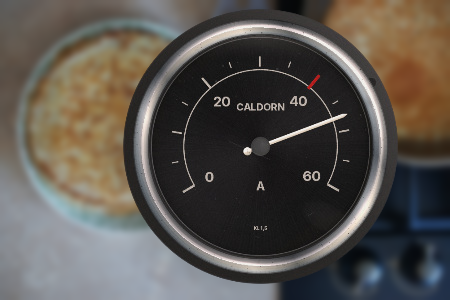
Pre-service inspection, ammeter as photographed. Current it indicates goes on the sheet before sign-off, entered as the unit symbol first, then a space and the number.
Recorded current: A 47.5
